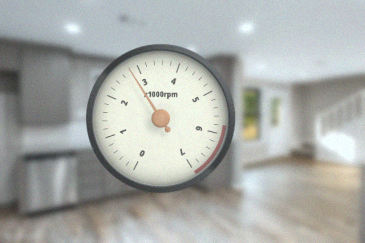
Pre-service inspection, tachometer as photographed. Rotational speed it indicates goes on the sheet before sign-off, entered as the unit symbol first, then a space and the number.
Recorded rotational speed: rpm 2800
